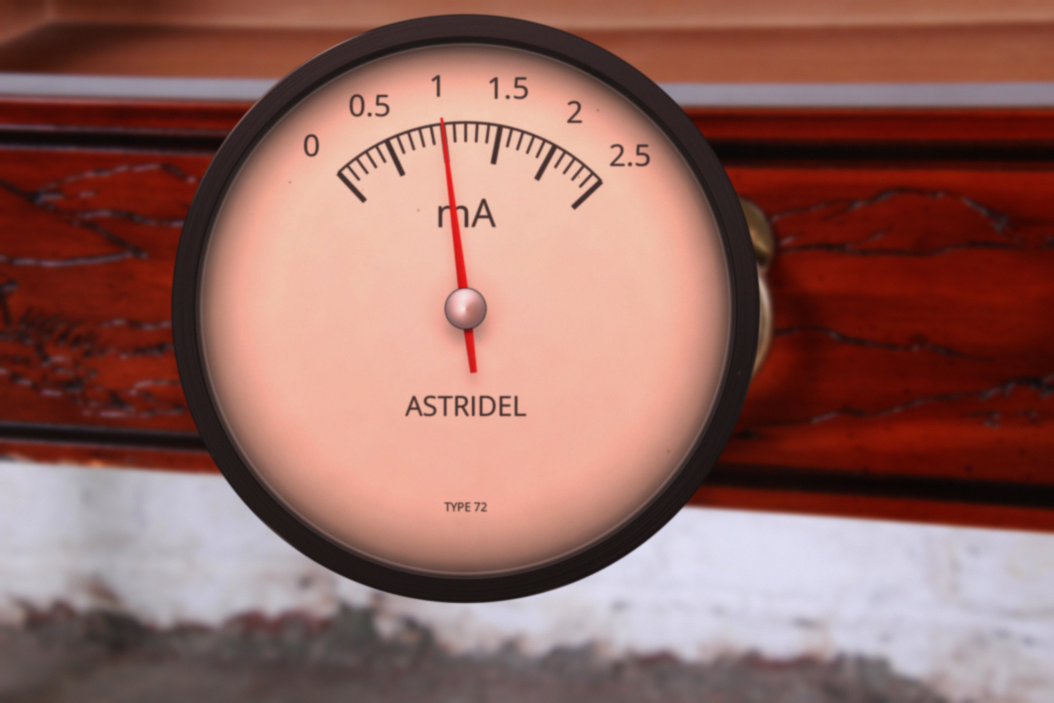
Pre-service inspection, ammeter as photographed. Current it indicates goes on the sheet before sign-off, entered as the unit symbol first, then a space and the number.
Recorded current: mA 1
